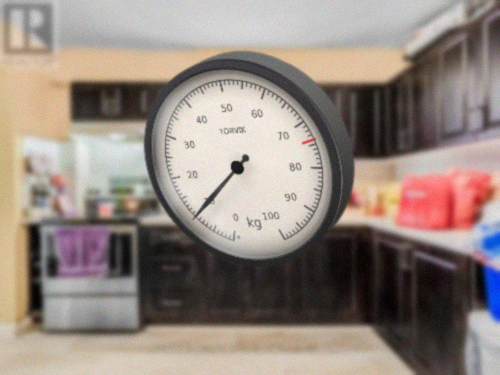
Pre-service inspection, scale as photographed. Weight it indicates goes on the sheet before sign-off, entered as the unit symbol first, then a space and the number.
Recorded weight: kg 10
